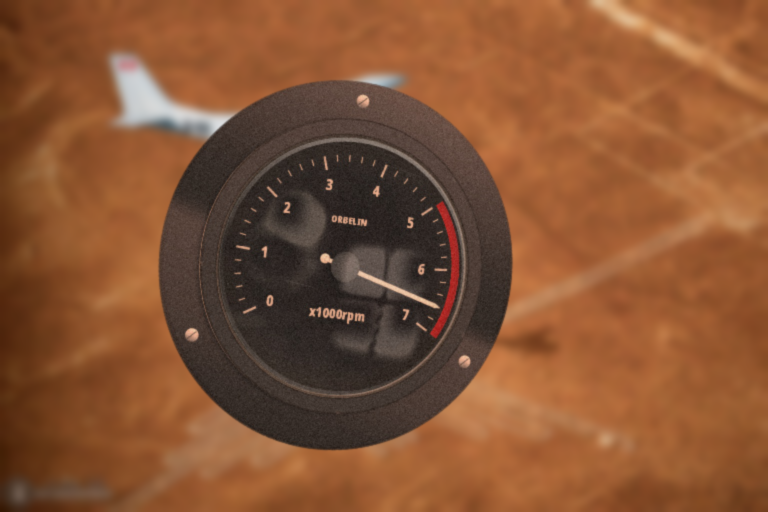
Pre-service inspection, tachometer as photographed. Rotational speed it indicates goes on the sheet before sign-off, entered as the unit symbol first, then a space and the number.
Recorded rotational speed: rpm 6600
